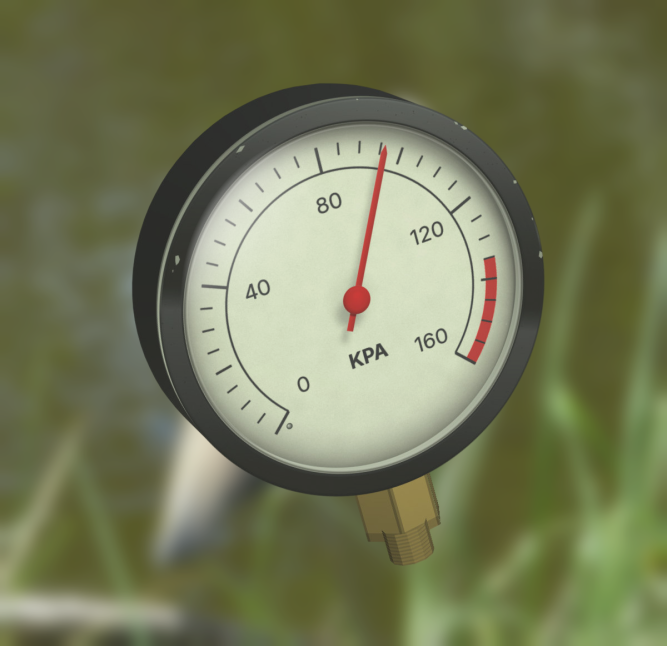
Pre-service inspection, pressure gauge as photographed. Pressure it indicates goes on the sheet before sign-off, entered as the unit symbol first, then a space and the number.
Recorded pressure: kPa 95
